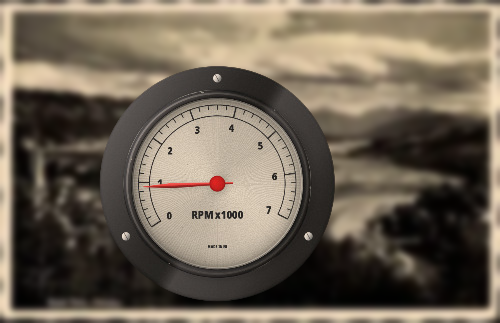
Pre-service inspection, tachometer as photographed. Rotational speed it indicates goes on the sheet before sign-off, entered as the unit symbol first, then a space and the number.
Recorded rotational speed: rpm 900
